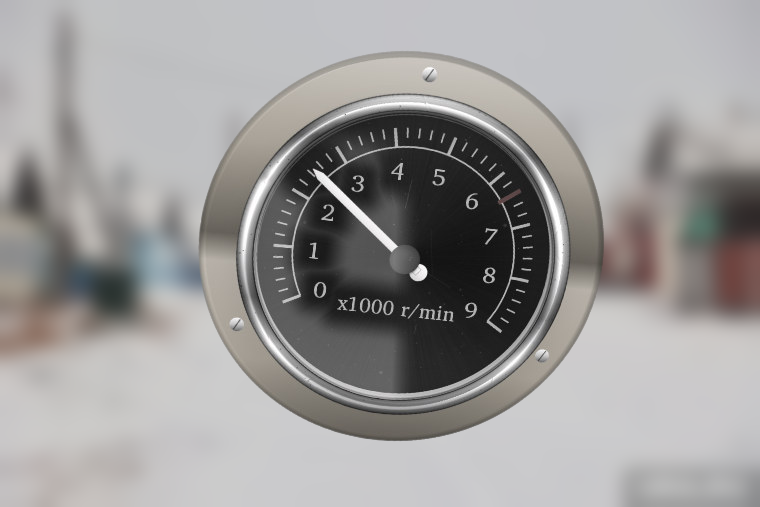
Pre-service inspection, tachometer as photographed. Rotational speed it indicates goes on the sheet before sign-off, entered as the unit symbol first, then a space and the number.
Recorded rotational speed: rpm 2500
